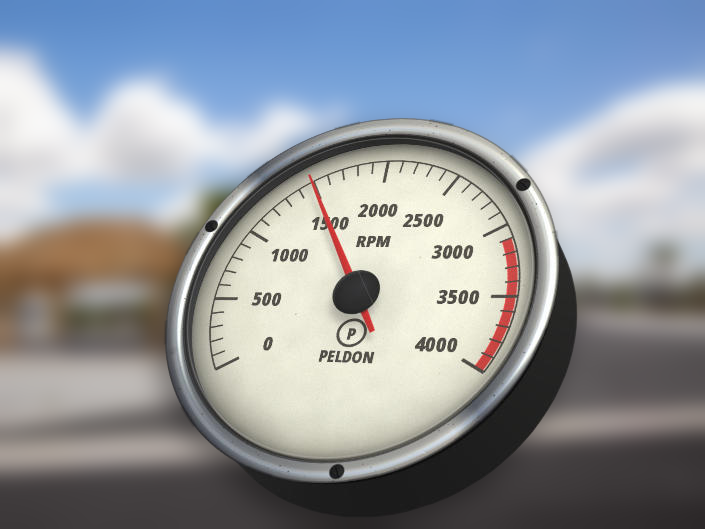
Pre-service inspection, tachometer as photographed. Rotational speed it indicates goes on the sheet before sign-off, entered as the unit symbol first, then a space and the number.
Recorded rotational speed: rpm 1500
